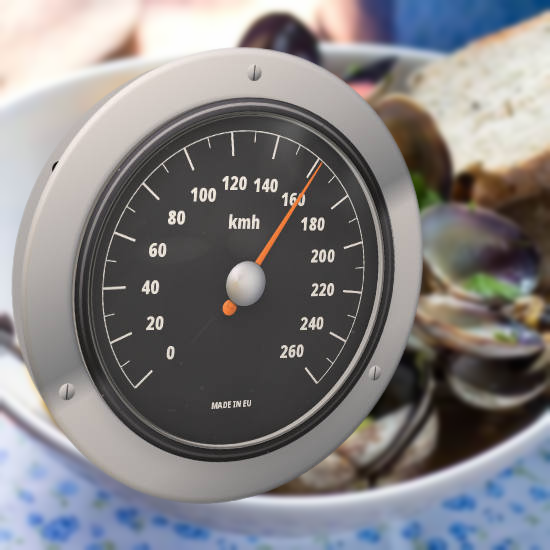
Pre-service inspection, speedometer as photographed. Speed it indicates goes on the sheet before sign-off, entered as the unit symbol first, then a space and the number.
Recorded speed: km/h 160
